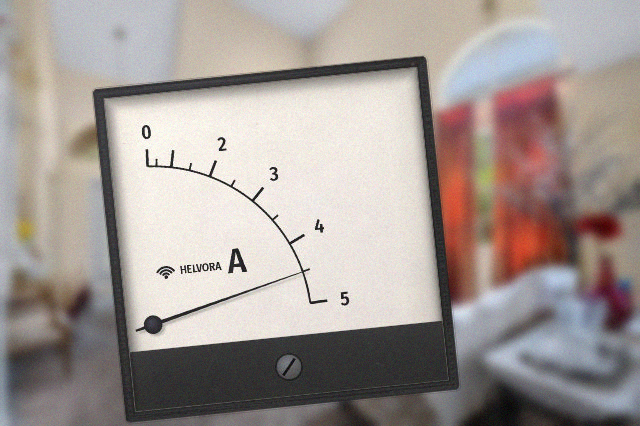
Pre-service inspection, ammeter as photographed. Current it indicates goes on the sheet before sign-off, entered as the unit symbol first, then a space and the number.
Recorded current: A 4.5
